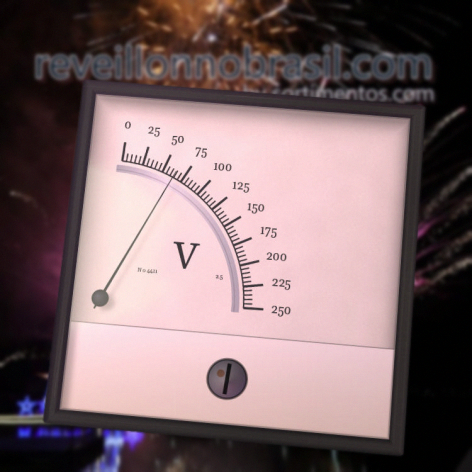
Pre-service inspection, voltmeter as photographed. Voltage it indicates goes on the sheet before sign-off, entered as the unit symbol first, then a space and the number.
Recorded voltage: V 65
